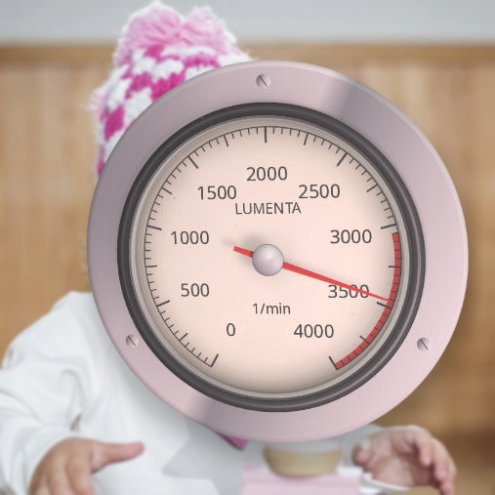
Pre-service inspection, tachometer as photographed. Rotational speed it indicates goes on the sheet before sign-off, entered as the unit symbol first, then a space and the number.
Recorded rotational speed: rpm 3450
